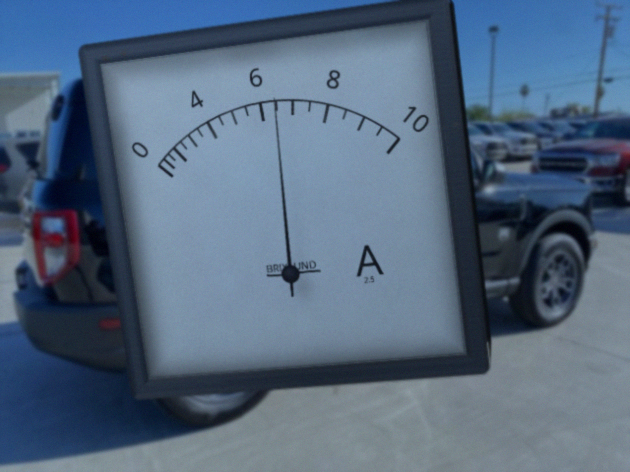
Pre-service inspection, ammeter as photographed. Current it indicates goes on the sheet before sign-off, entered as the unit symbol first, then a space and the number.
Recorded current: A 6.5
